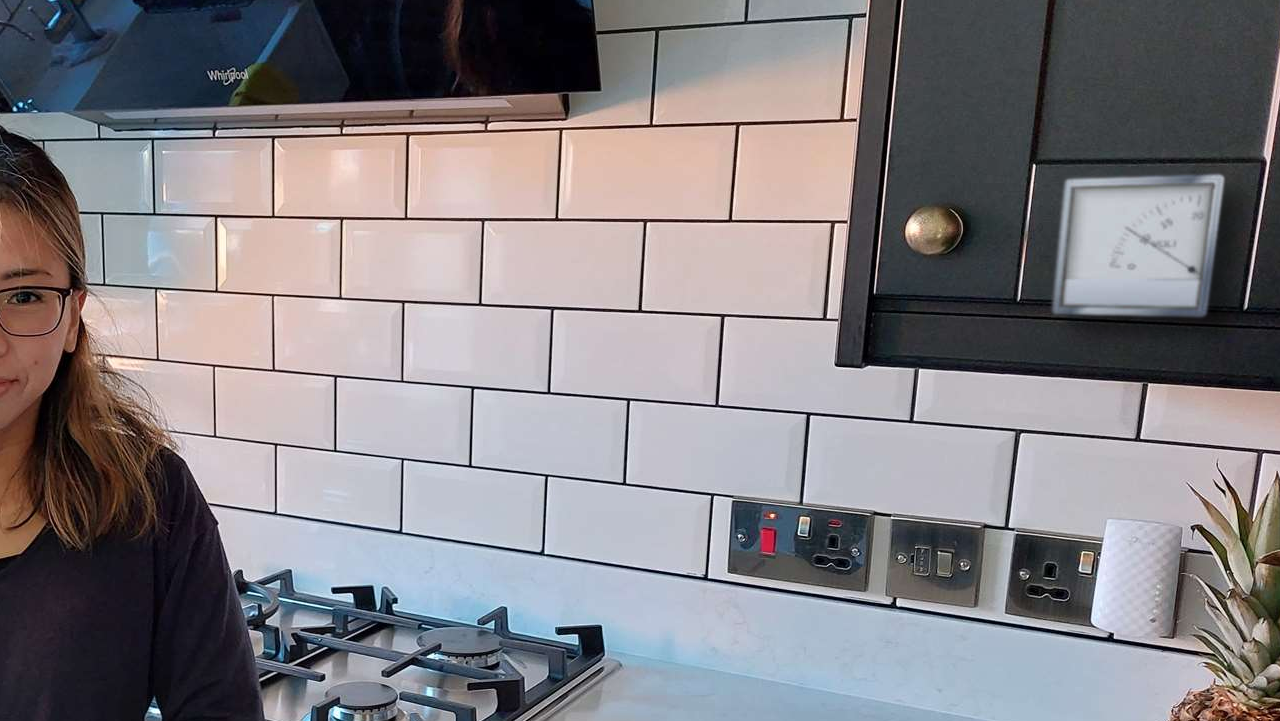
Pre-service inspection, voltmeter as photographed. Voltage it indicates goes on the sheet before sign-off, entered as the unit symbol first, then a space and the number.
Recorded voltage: V 10
